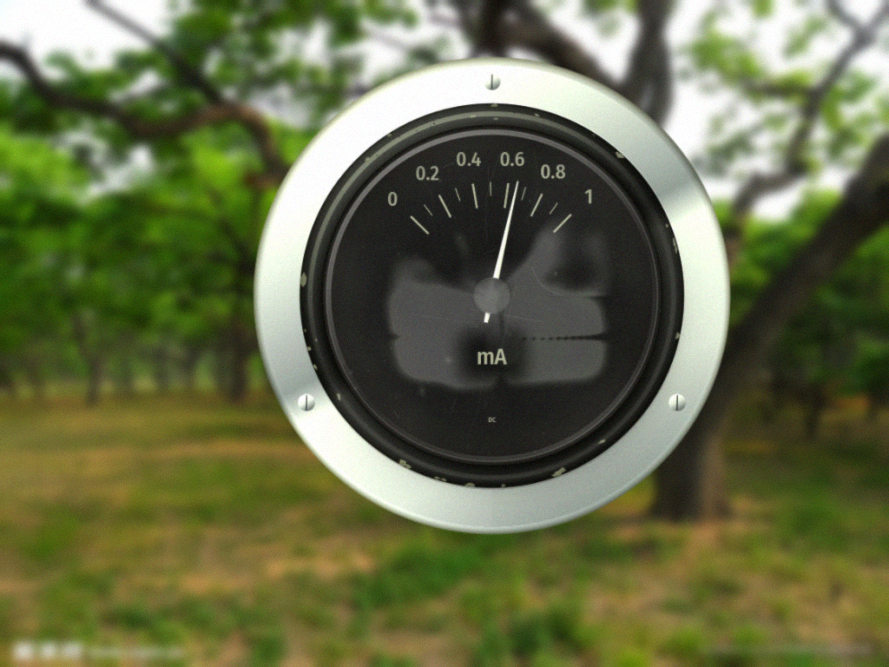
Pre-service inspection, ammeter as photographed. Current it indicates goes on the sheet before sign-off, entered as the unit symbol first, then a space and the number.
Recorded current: mA 0.65
